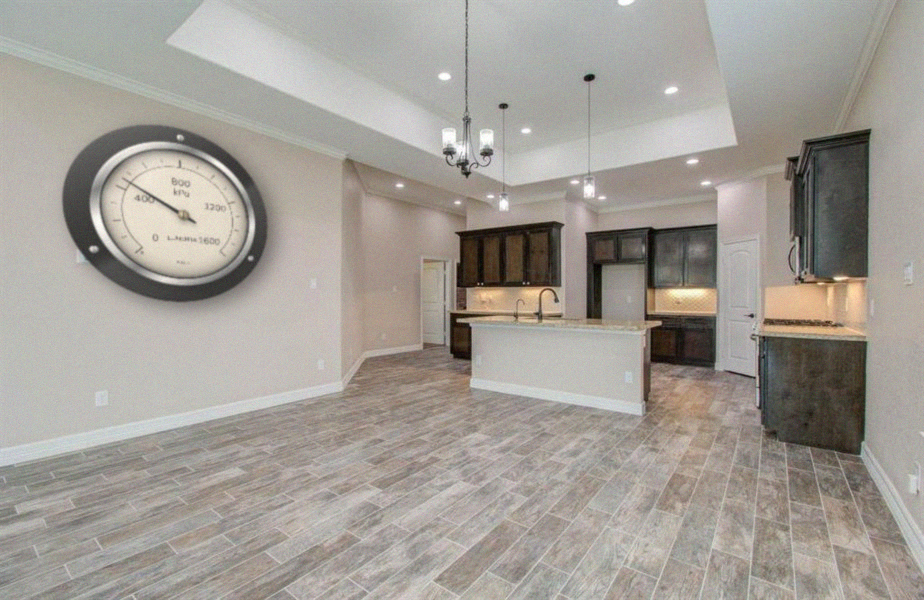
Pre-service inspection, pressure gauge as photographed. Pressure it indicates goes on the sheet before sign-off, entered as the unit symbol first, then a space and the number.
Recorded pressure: kPa 450
